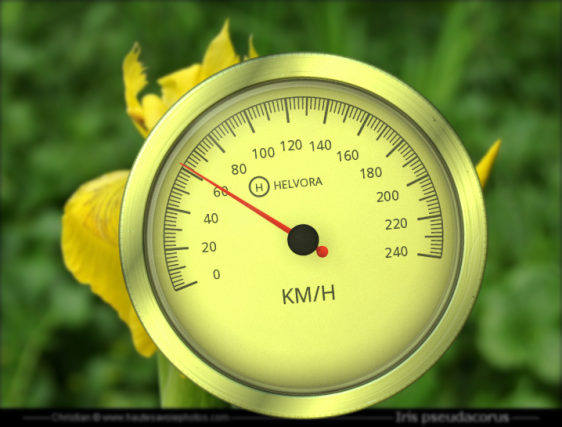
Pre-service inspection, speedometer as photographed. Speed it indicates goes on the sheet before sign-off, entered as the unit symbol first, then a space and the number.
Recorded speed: km/h 62
